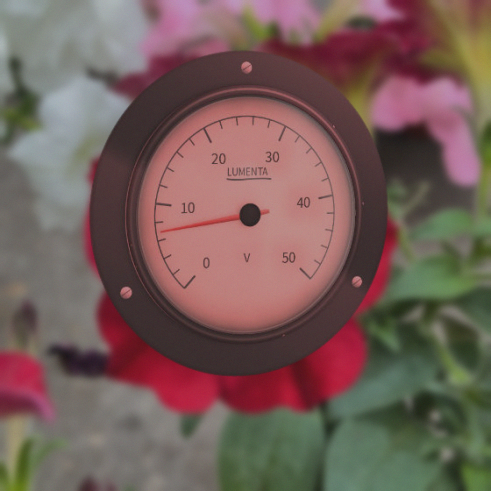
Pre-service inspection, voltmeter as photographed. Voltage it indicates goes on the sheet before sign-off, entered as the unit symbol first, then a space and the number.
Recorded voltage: V 7
